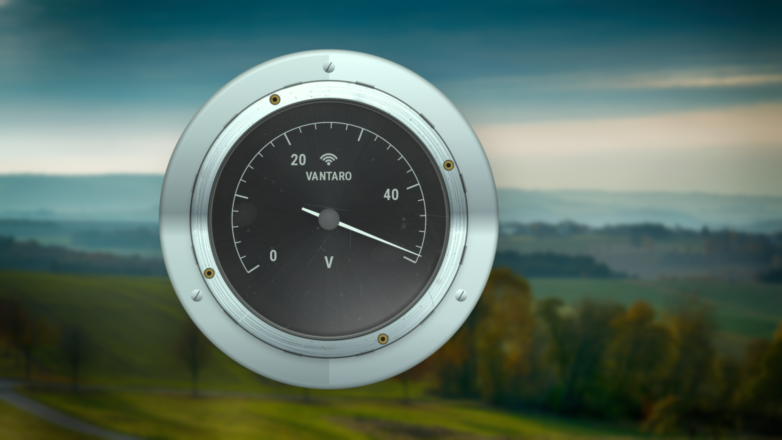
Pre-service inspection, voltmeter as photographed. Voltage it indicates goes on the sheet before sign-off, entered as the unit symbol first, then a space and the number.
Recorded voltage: V 49
